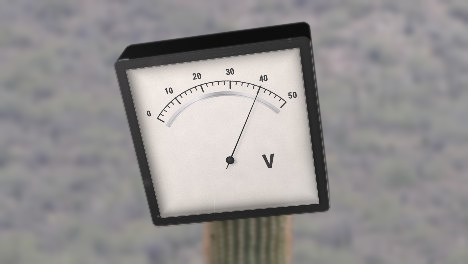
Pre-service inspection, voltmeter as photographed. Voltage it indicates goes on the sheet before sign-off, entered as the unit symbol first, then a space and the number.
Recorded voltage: V 40
